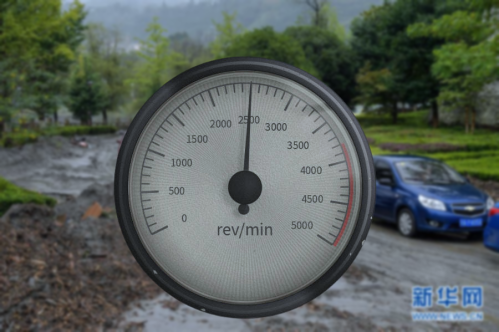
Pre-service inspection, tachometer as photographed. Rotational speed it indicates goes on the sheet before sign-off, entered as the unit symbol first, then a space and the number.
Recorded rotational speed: rpm 2500
